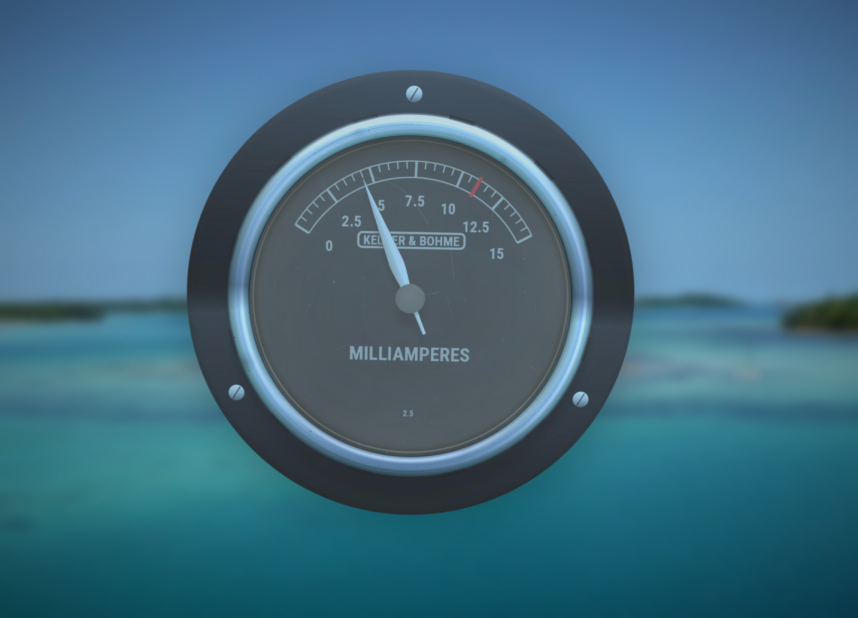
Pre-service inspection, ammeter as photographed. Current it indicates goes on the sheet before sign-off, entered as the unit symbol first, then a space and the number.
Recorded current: mA 4.5
